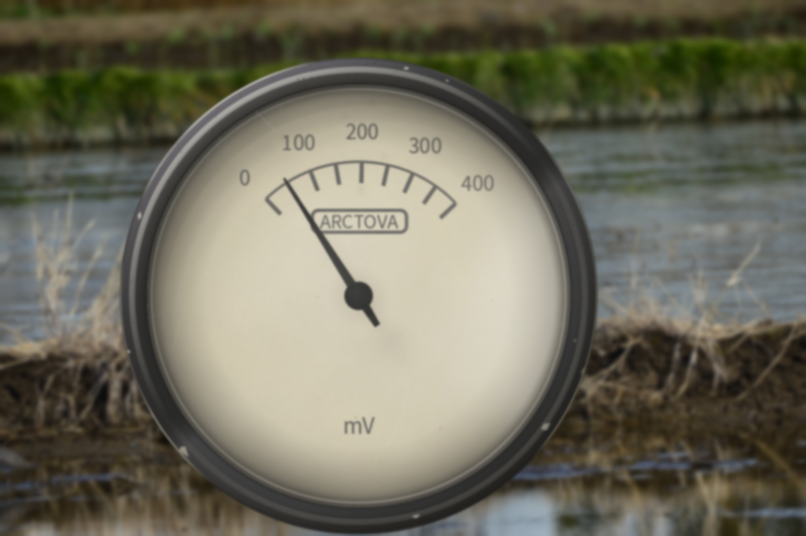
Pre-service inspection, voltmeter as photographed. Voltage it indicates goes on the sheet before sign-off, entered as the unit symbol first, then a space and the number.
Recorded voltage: mV 50
